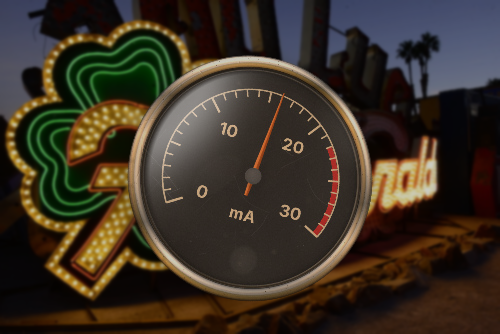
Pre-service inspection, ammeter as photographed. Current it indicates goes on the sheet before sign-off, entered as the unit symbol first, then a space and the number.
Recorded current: mA 16
